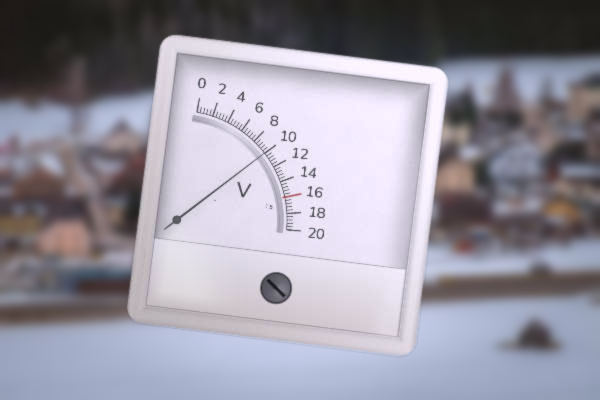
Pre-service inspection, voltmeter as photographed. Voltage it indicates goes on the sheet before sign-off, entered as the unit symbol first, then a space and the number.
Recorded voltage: V 10
